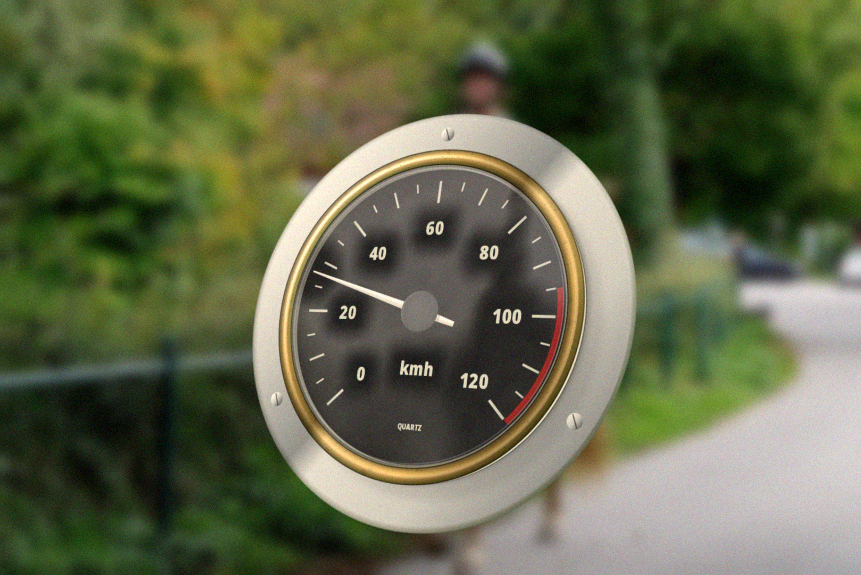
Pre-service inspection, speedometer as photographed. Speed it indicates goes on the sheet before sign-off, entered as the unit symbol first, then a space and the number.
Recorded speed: km/h 27.5
